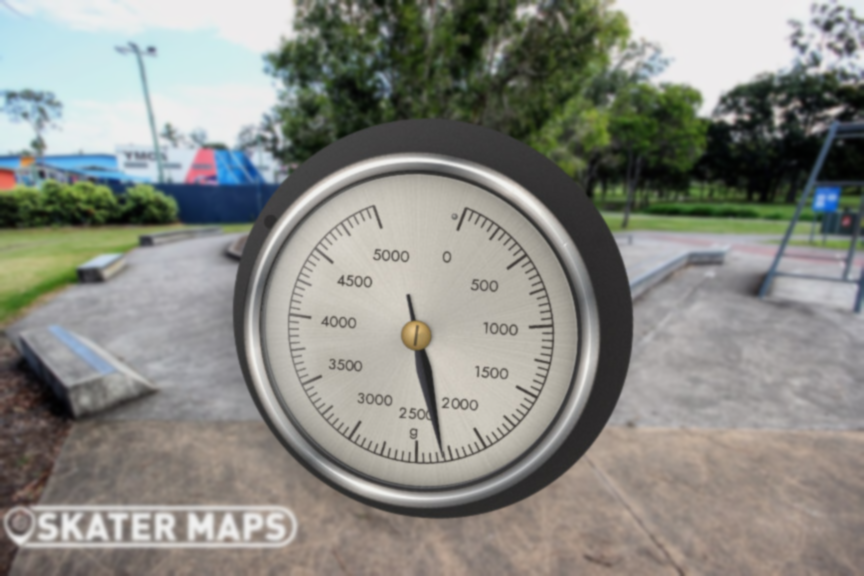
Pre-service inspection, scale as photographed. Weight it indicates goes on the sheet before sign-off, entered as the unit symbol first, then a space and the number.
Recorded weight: g 2300
